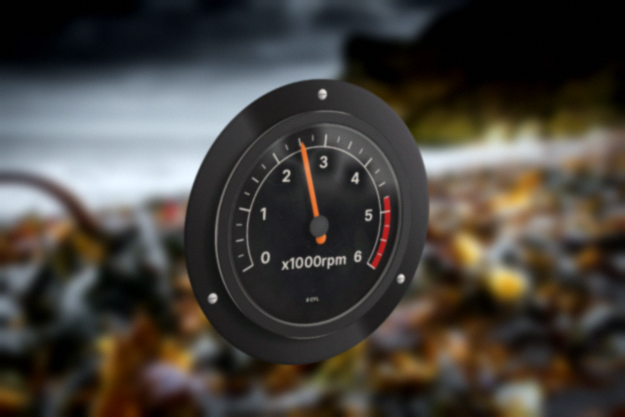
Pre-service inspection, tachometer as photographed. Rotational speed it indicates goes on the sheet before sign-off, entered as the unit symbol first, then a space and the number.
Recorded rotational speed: rpm 2500
